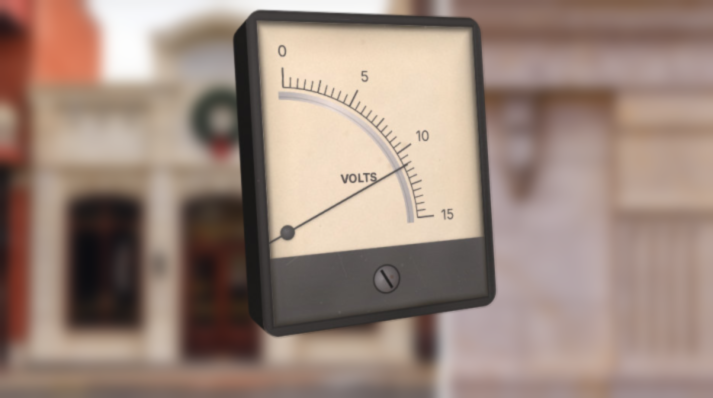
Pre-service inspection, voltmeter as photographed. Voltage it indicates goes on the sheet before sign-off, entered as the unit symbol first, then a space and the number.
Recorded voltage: V 11
